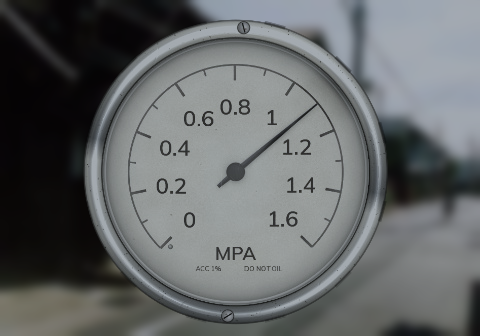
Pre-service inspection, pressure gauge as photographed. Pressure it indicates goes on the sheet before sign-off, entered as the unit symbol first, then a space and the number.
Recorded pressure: MPa 1.1
